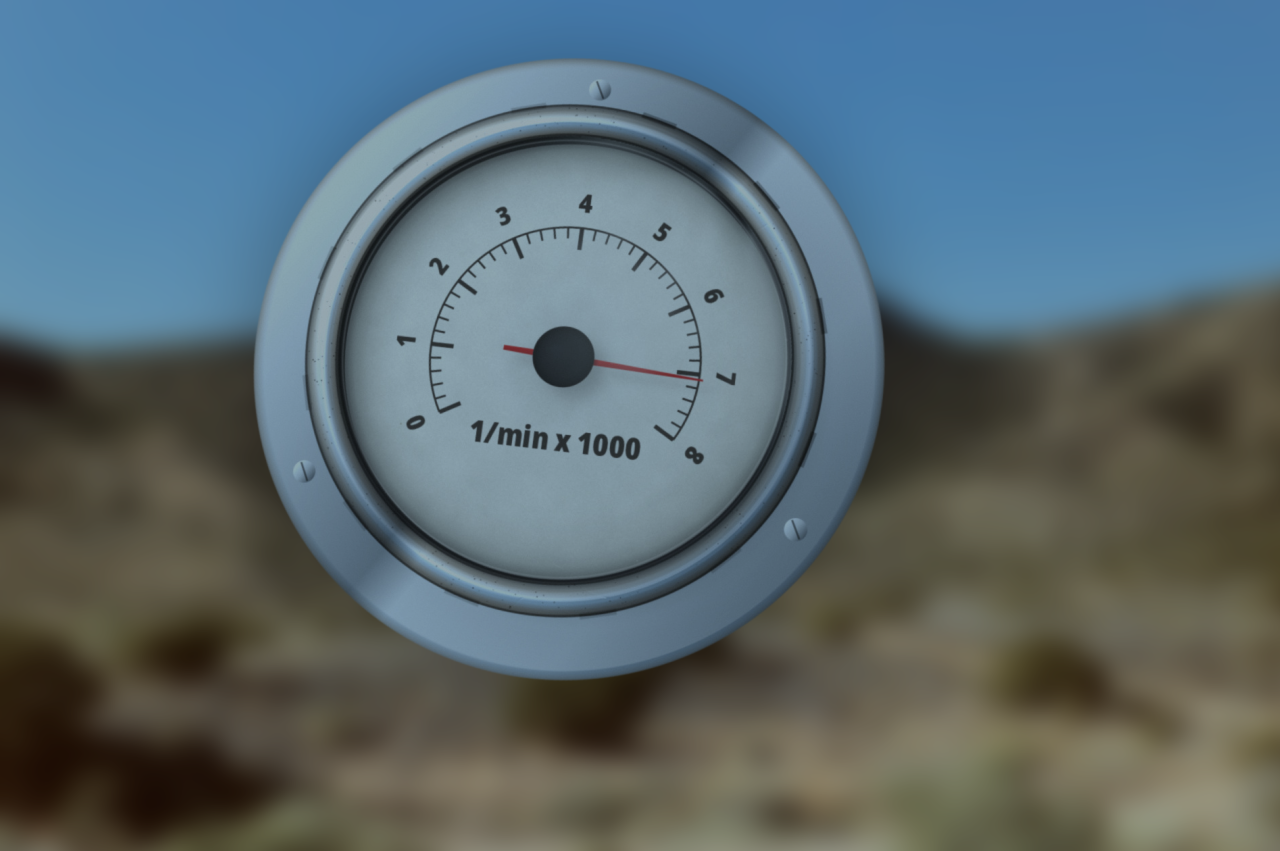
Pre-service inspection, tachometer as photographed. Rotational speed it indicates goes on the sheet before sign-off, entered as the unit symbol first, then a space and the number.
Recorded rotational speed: rpm 7100
